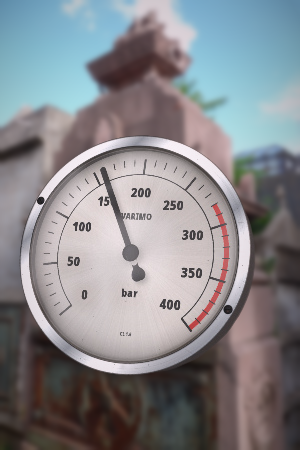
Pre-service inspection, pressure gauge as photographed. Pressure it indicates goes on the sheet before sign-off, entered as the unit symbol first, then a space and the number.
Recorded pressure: bar 160
